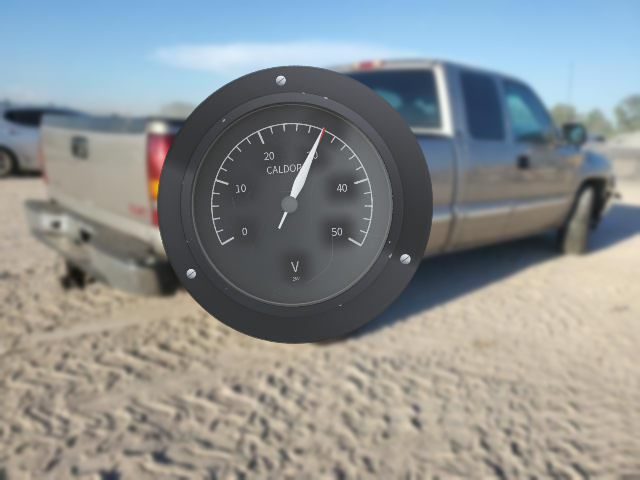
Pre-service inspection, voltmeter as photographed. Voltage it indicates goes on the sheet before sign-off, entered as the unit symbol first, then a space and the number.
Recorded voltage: V 30
